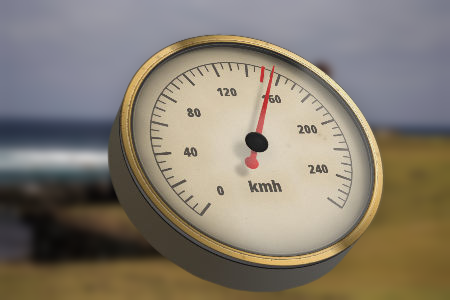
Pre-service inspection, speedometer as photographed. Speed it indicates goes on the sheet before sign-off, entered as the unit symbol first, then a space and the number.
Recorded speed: km/h 155
